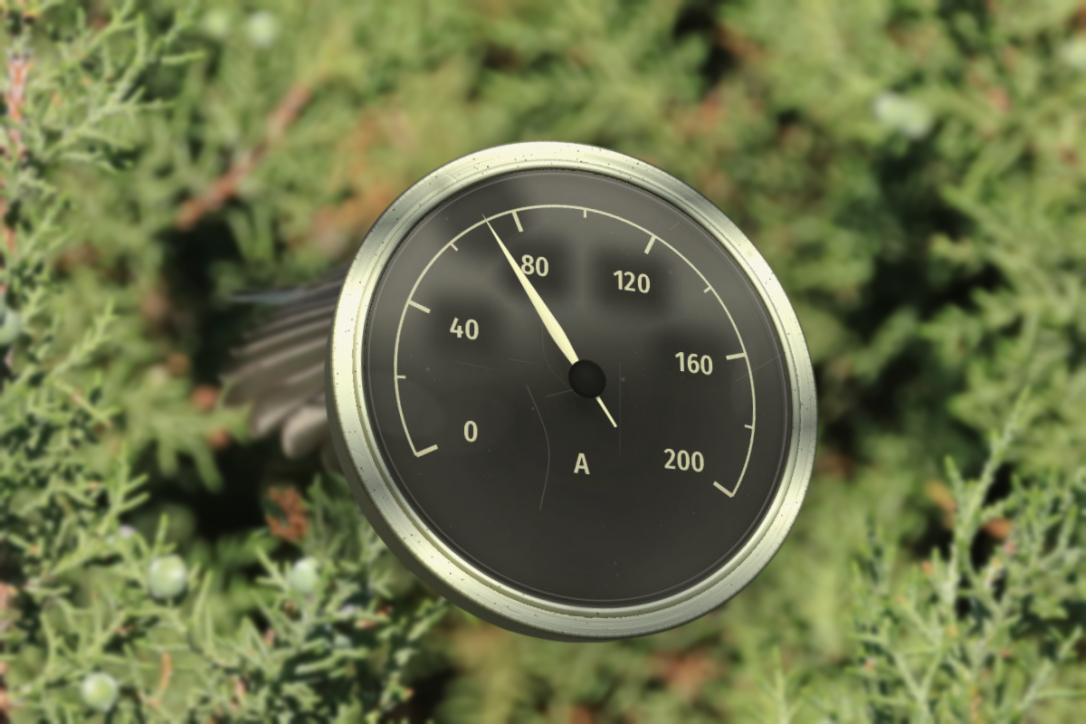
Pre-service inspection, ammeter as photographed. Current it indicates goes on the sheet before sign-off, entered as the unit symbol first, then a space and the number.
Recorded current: A 70
